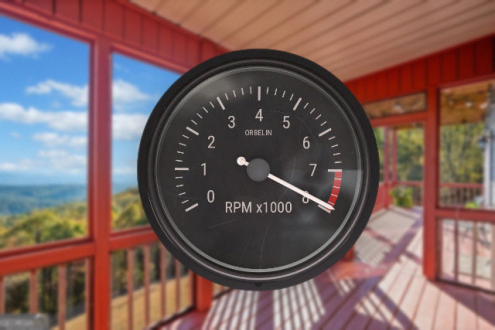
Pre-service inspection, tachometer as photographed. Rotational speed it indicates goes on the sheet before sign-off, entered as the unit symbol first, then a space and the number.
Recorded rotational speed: rpm 7900
